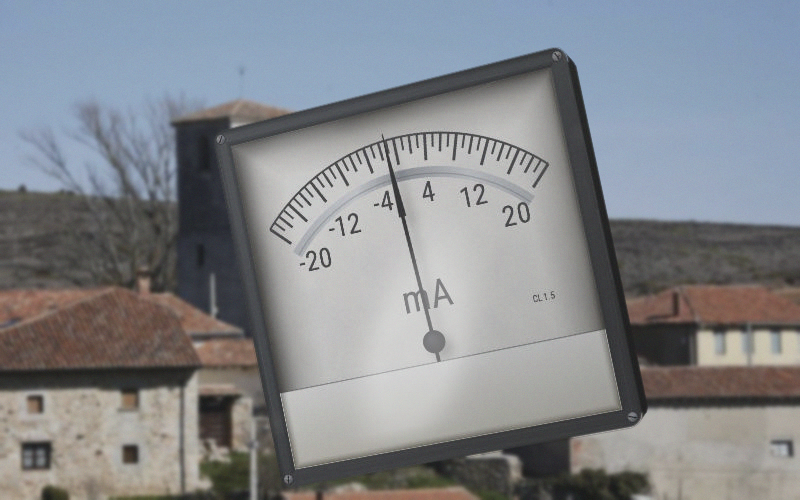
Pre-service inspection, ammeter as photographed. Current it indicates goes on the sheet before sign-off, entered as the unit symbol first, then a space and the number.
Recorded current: mA -1
